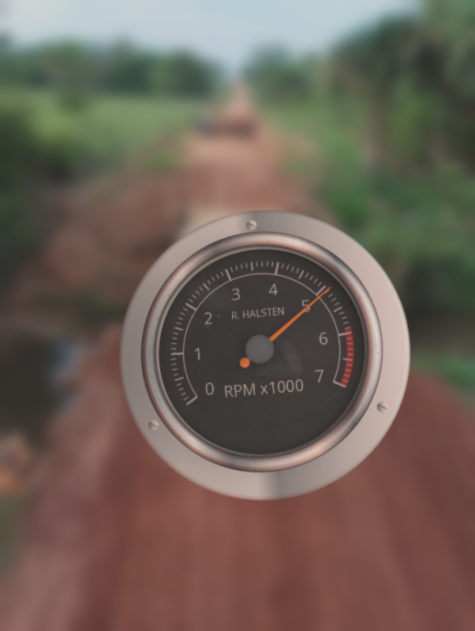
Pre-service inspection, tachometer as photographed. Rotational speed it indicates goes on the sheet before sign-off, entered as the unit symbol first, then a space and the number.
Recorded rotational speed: rpm 5100
